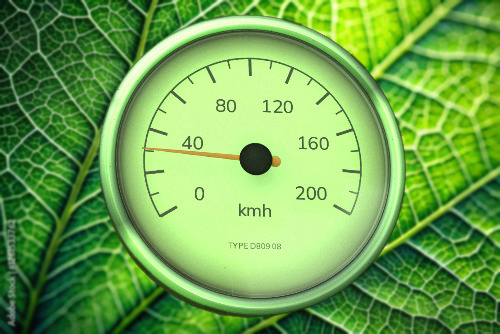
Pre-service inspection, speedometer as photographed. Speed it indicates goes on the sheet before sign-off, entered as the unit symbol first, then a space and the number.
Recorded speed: km/h 30
